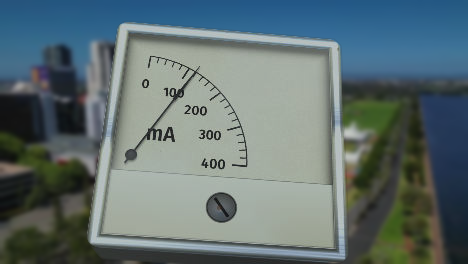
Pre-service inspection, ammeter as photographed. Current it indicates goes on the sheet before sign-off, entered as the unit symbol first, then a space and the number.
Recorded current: mA 120
